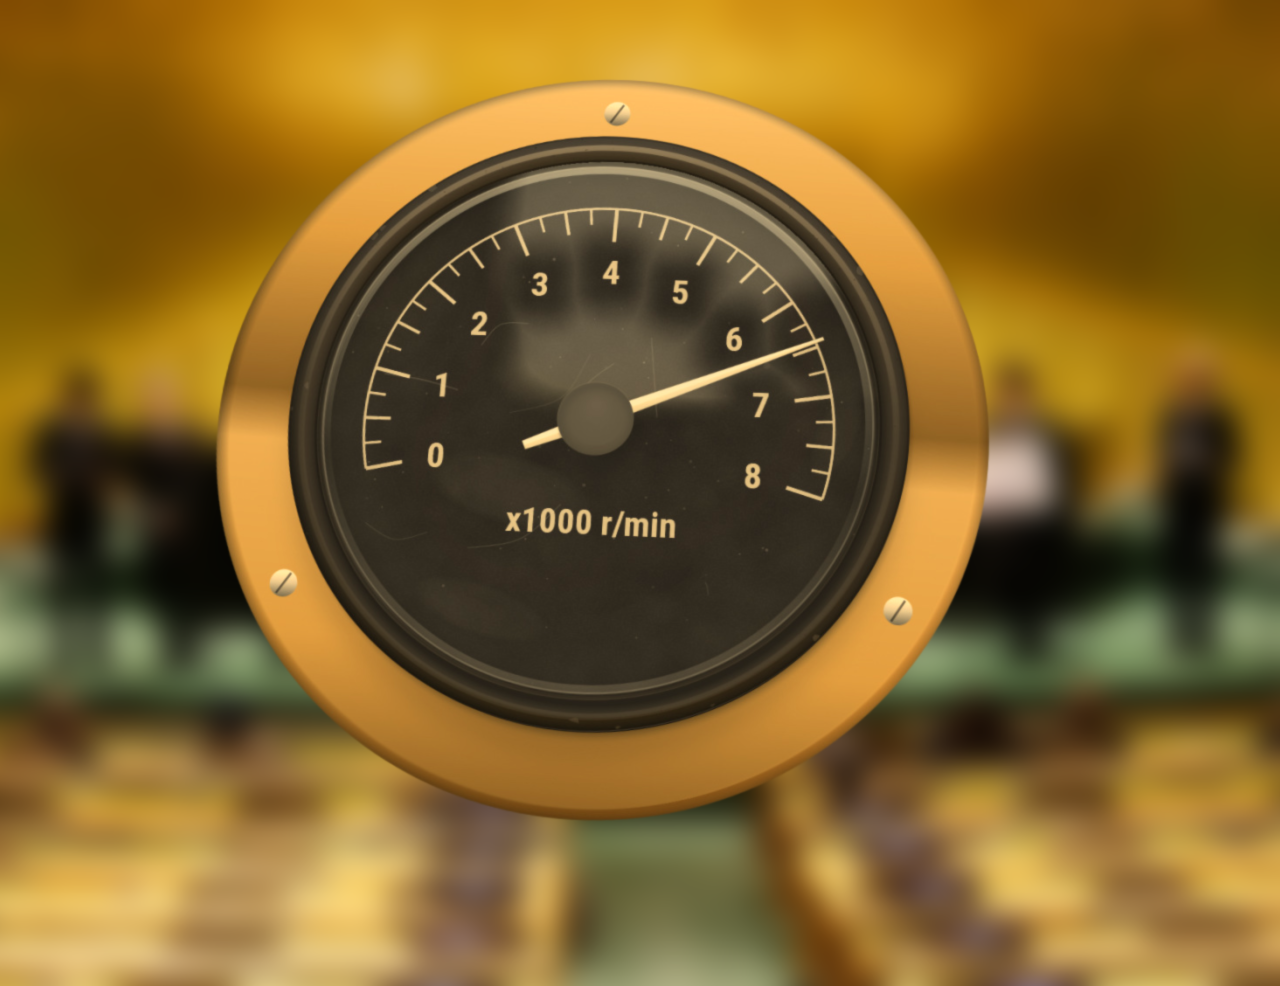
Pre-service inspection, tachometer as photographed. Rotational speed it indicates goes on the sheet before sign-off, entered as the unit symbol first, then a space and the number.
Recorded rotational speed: rpm 6500
